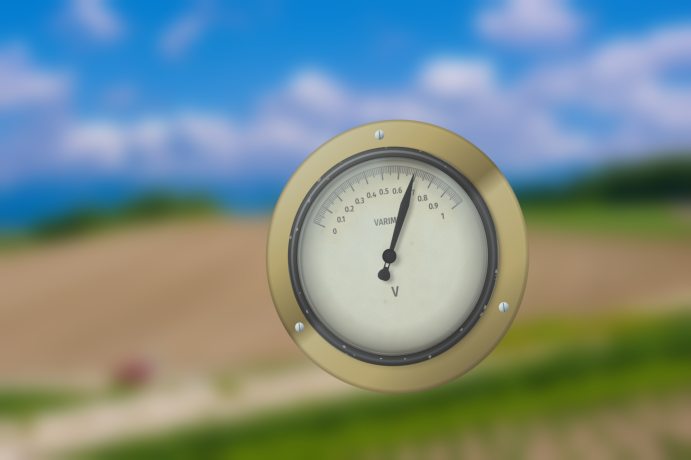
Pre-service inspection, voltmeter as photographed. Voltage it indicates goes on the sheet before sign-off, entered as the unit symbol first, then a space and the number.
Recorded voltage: V 0.7
